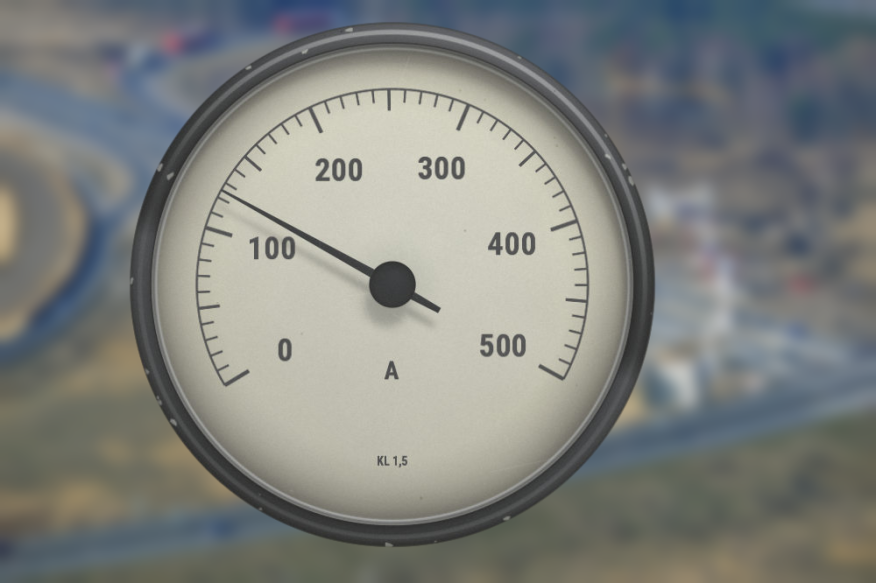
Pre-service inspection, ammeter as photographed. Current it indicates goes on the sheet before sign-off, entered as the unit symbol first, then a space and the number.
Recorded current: A 125
